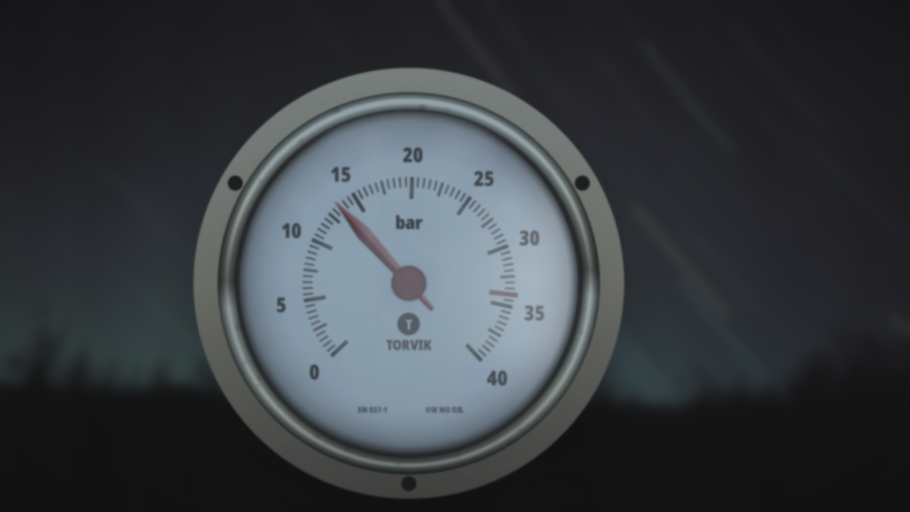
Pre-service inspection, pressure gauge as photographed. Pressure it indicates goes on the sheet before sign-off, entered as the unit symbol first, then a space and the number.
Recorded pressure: bar 13.5
